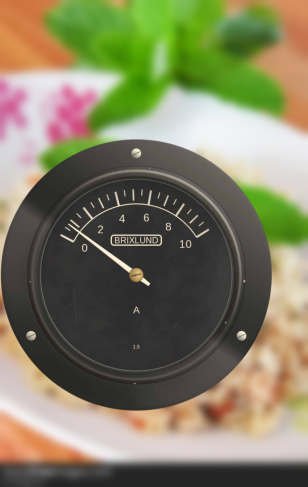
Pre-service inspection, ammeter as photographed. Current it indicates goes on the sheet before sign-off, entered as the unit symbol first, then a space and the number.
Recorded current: A 0.75
